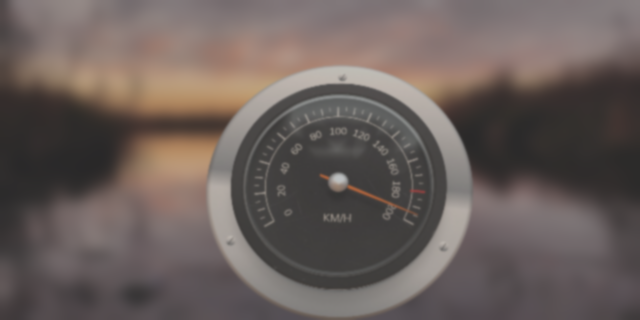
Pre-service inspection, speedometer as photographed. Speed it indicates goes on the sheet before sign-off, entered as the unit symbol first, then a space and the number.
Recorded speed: km/h 195
